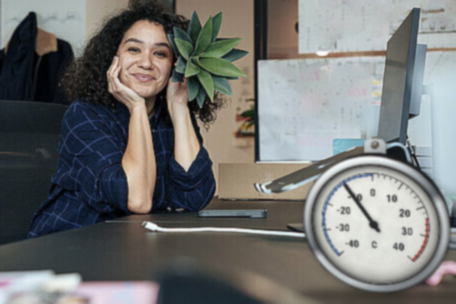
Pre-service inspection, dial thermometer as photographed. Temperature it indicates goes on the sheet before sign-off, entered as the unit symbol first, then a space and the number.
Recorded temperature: °C -10
